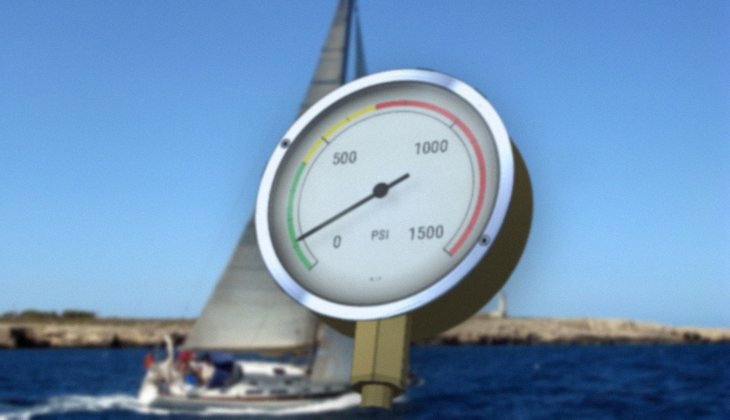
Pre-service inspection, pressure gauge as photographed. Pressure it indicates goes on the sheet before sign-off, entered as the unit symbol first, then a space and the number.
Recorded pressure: psi 100
